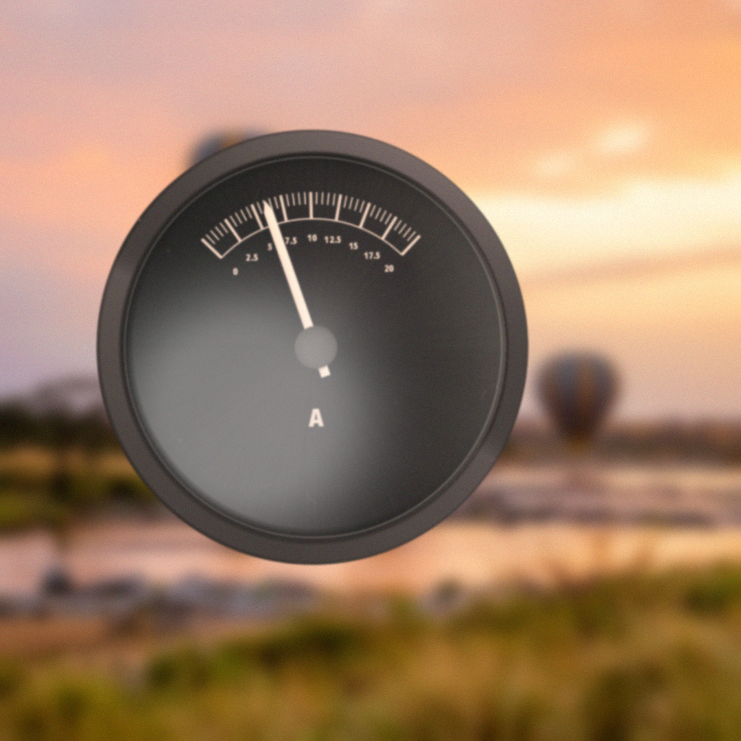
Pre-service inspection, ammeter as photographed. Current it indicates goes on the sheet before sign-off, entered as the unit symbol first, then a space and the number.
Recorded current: A 6
